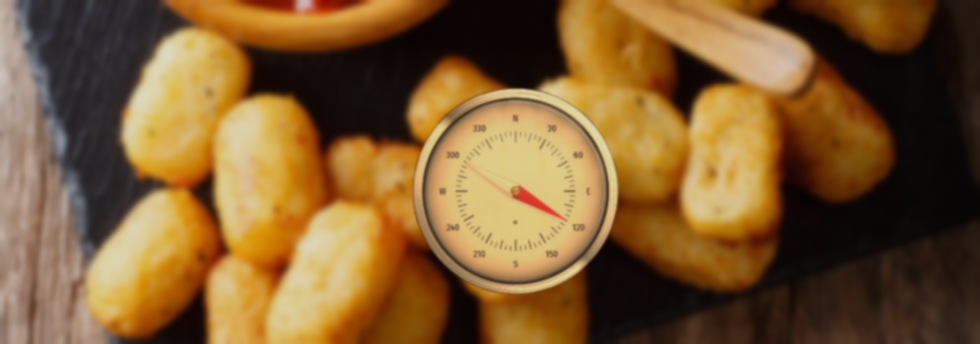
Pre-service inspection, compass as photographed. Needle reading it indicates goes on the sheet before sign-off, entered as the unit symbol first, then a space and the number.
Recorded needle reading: ° 120
